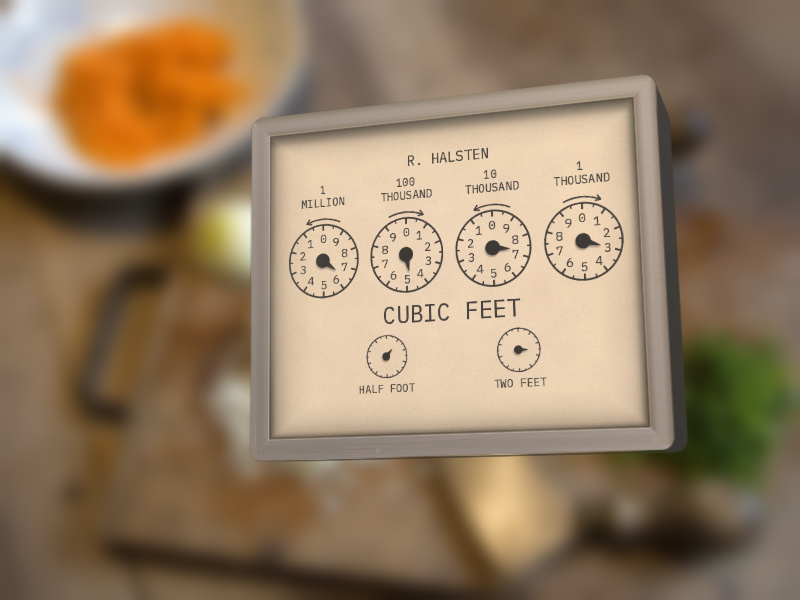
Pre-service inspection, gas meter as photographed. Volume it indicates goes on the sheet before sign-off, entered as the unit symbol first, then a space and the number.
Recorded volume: ft³ 647300
